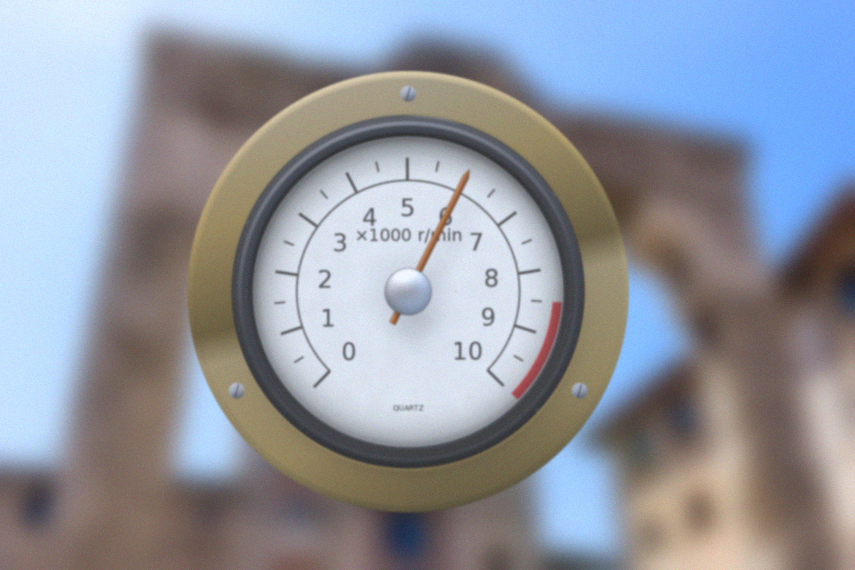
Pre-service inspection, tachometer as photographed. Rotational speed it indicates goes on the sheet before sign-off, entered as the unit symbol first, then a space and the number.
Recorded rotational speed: rpm 6000
